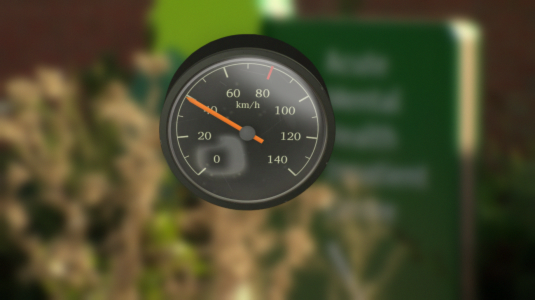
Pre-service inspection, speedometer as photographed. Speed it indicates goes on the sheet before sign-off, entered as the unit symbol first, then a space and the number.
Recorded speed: km/h 40
